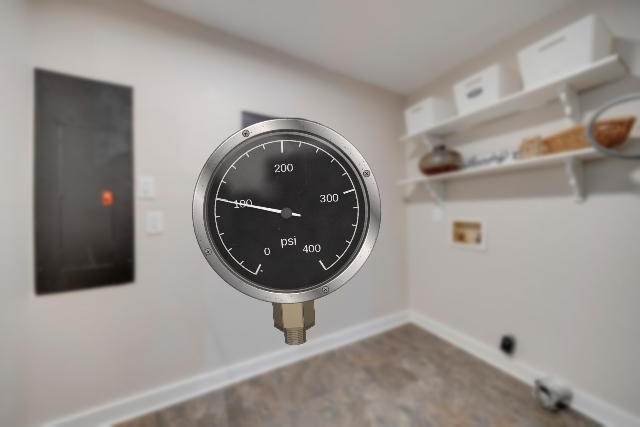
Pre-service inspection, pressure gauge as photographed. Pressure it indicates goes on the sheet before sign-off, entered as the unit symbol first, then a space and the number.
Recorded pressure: psi 100
